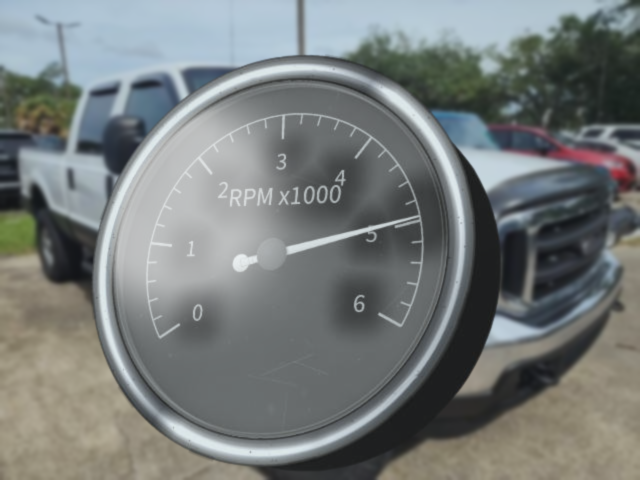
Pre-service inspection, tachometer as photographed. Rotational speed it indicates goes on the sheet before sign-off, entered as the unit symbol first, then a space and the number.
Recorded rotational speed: rpm 5000
